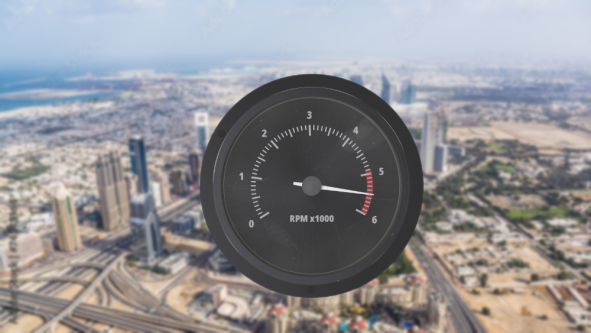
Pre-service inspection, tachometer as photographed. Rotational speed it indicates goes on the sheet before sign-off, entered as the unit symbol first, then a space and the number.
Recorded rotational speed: rpm 5500
